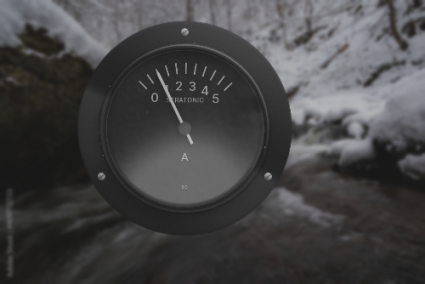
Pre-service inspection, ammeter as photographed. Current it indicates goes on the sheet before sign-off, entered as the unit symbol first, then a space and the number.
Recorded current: A 1
